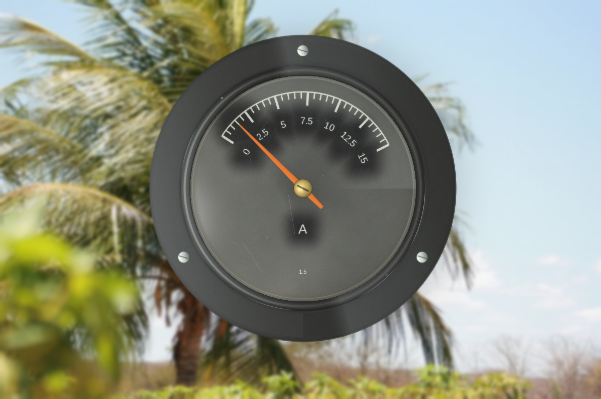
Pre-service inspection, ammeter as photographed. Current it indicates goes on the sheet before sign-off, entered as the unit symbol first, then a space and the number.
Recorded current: A 1.5
